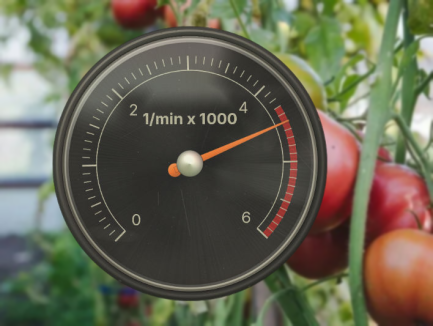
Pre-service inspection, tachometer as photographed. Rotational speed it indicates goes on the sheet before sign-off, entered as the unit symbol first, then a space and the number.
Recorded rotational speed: rpm 4500
